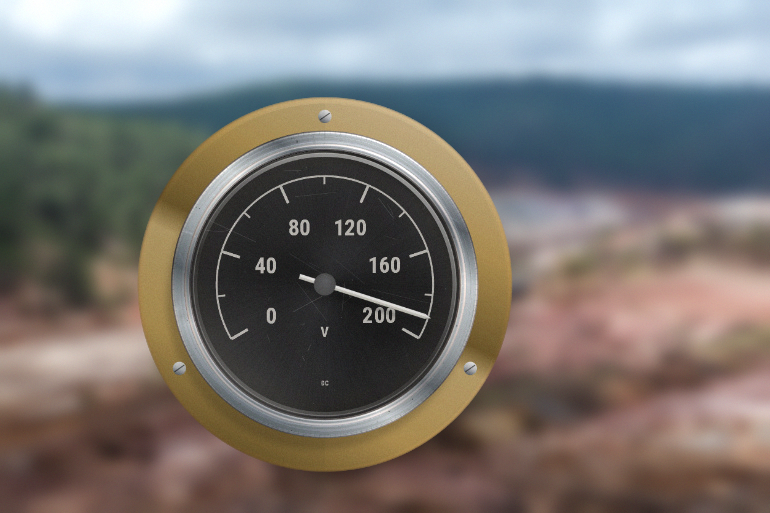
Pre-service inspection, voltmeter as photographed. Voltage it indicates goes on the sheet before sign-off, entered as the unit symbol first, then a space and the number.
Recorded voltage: V 190
